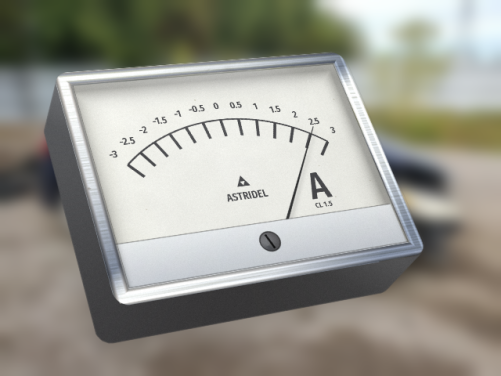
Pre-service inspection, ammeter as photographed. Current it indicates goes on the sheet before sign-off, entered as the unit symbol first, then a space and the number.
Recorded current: A 2.5
